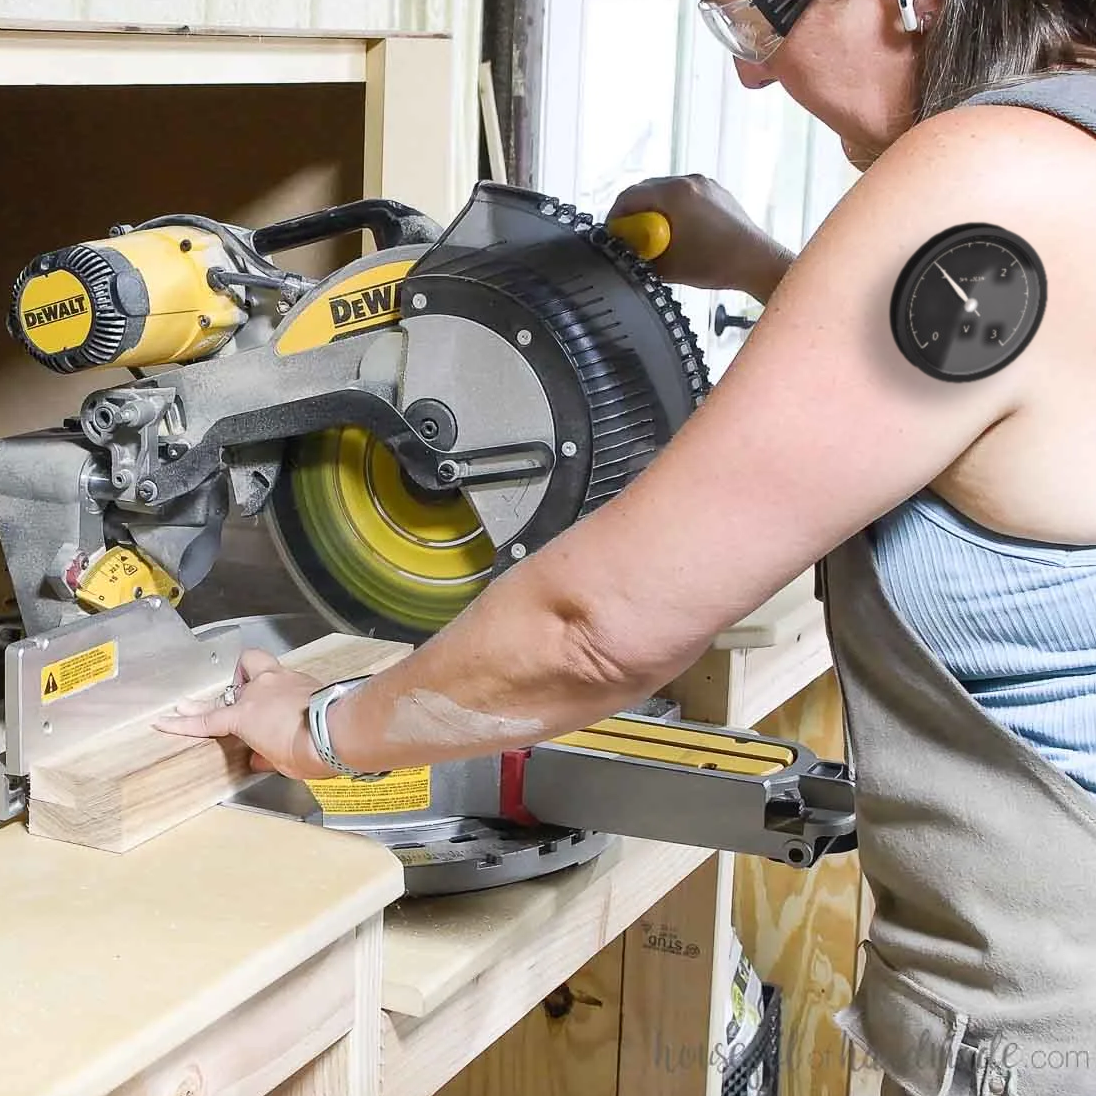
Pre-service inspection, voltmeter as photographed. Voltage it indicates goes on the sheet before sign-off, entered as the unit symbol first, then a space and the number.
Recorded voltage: V 1
